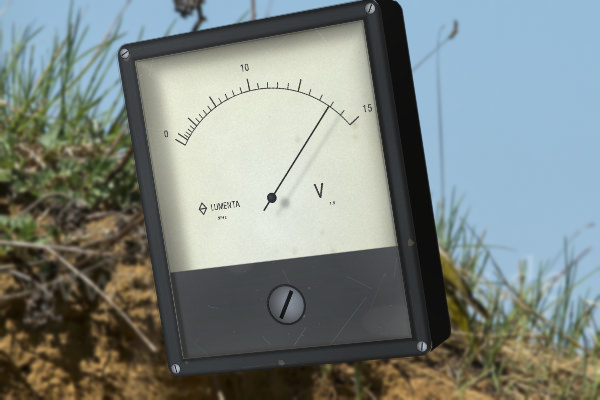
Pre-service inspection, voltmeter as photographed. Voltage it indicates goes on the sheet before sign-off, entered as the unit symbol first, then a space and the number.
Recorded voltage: V 14
